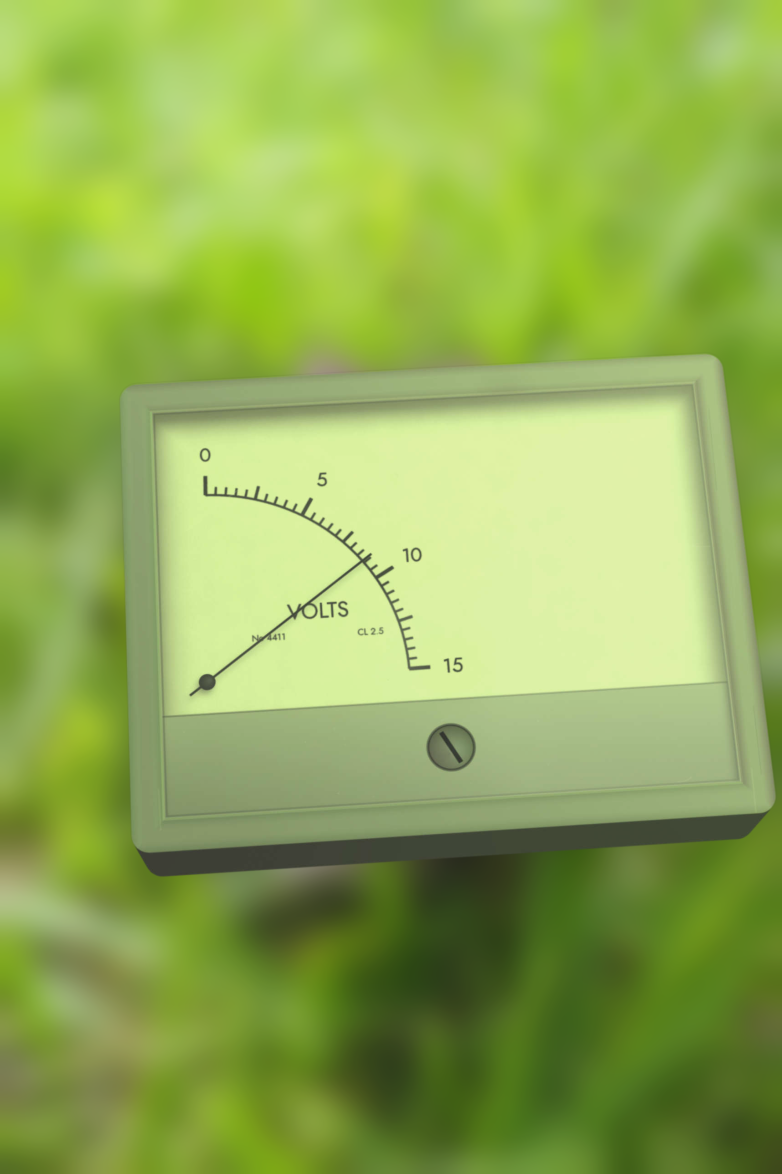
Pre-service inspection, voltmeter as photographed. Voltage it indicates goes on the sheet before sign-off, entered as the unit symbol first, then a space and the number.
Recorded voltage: V 9
